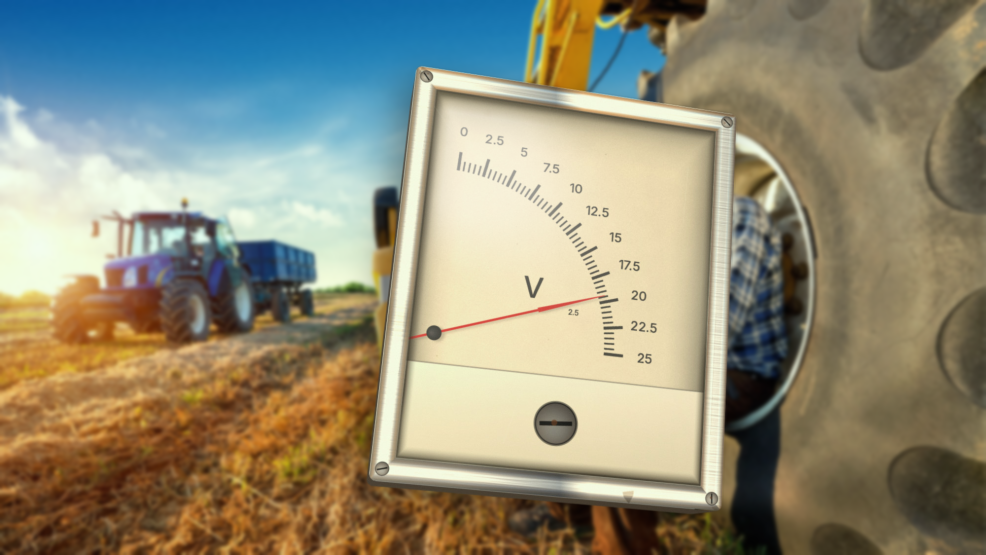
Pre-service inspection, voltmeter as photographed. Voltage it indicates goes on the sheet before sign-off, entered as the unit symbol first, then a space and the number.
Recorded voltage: V 19.5
